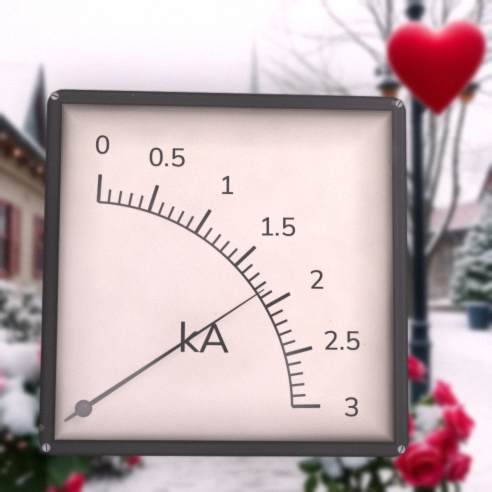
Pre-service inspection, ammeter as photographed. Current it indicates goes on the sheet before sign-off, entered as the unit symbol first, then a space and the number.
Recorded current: kA 1.85
